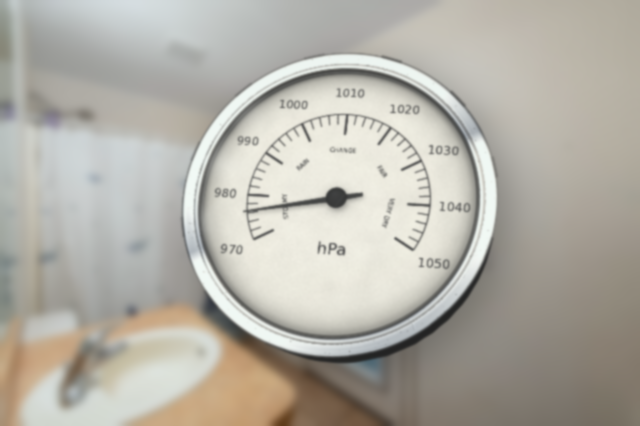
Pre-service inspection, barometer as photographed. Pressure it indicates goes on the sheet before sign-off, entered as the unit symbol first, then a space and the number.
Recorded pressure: hPa 976
